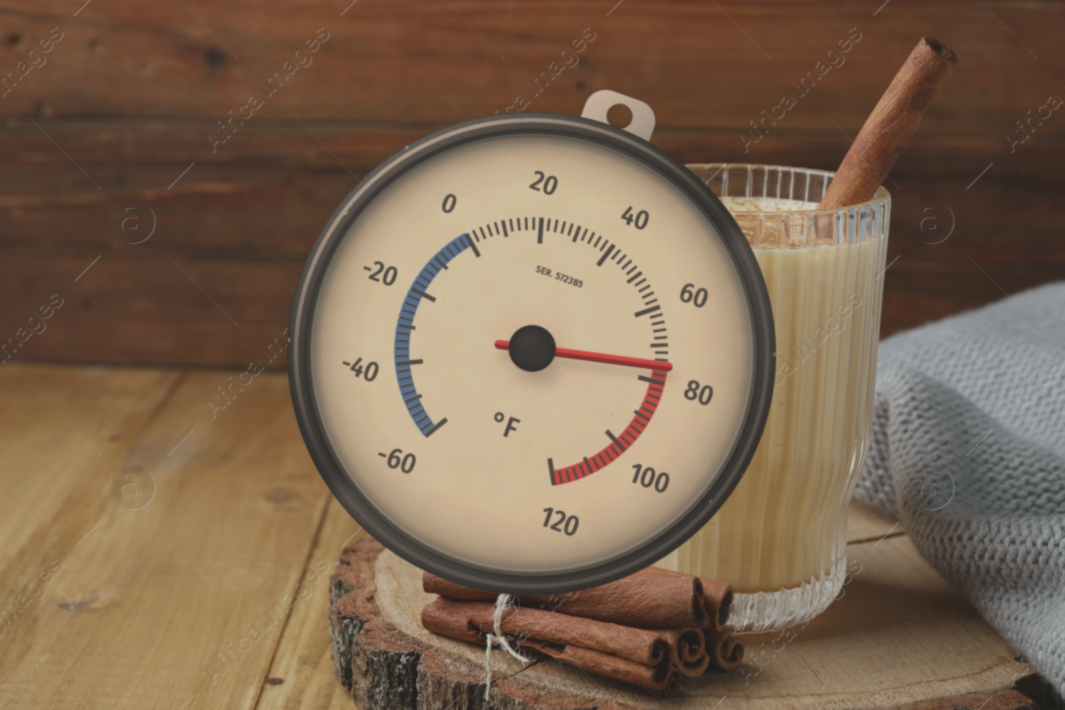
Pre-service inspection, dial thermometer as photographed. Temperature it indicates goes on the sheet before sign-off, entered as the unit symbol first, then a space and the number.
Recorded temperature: °F 76
